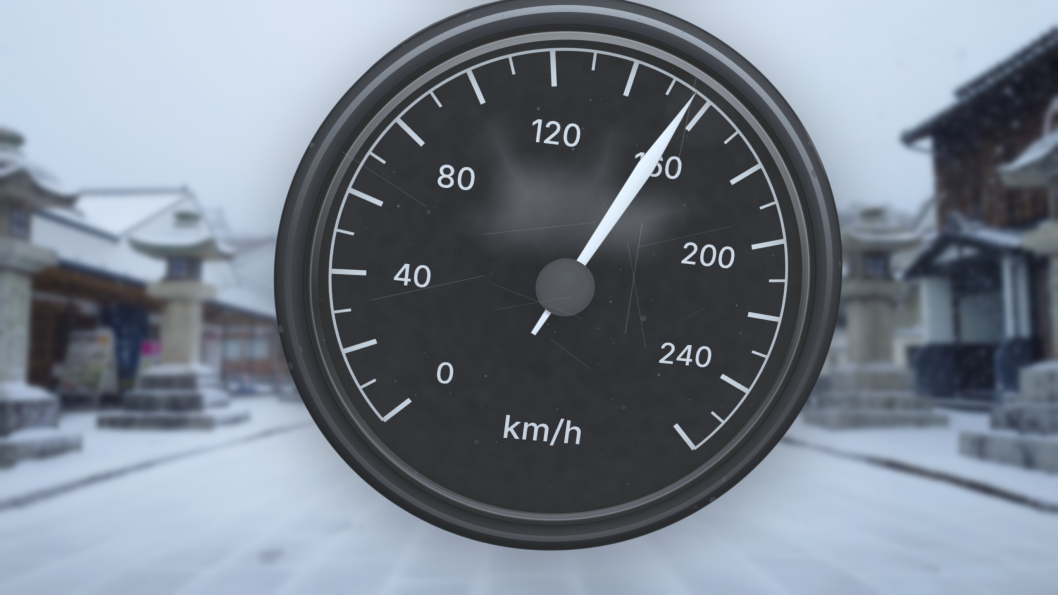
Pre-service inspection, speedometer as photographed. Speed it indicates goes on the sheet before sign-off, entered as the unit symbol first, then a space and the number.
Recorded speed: km/h 155
